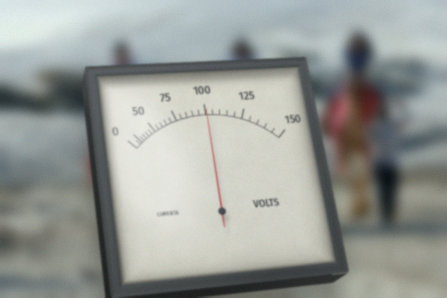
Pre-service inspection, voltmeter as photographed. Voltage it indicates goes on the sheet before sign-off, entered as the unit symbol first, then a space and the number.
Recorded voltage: V 100
